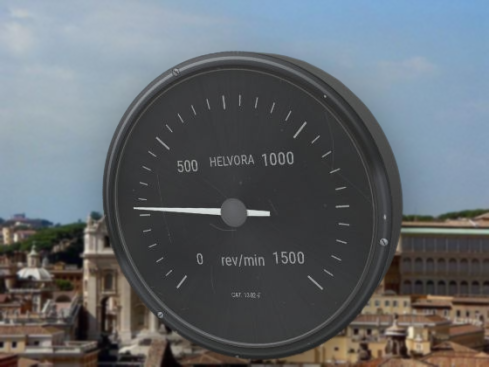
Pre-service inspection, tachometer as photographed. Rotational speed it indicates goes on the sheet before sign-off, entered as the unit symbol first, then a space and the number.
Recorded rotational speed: rpm 275
